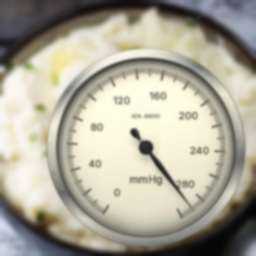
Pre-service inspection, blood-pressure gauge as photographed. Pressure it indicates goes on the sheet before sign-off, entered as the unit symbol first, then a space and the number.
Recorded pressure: mmHg 290
